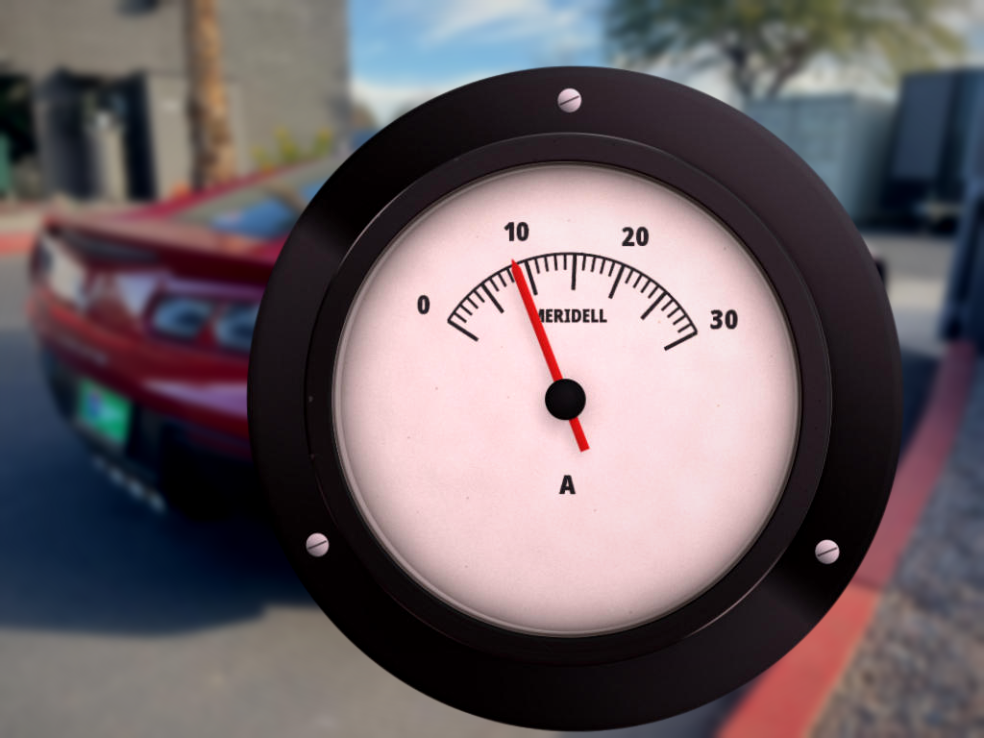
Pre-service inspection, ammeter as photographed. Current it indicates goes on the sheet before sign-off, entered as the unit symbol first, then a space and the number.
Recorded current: A 9
